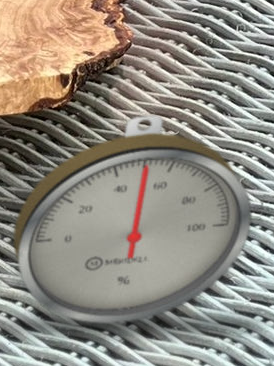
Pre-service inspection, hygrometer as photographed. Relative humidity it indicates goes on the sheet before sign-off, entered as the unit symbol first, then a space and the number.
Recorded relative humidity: % 50
